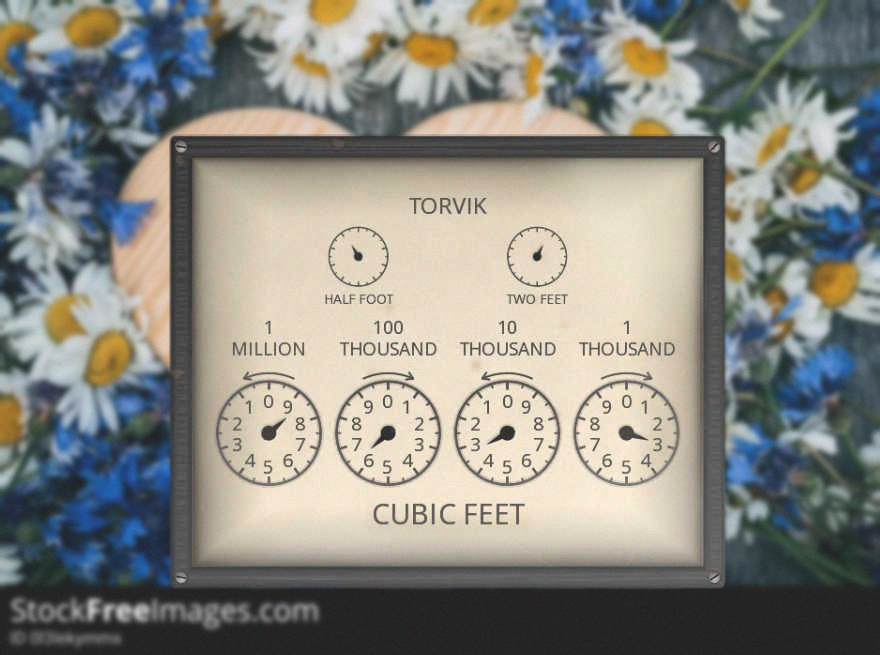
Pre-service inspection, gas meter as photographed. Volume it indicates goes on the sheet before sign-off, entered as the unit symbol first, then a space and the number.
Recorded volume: ft³ 863300
